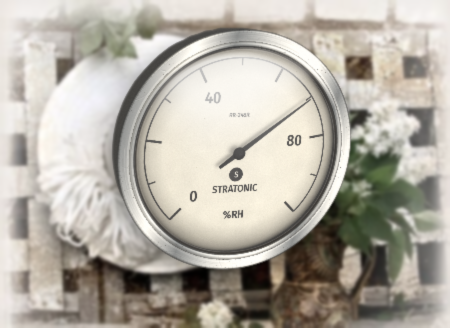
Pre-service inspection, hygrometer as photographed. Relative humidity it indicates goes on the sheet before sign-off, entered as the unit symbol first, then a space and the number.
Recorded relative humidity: % 70
